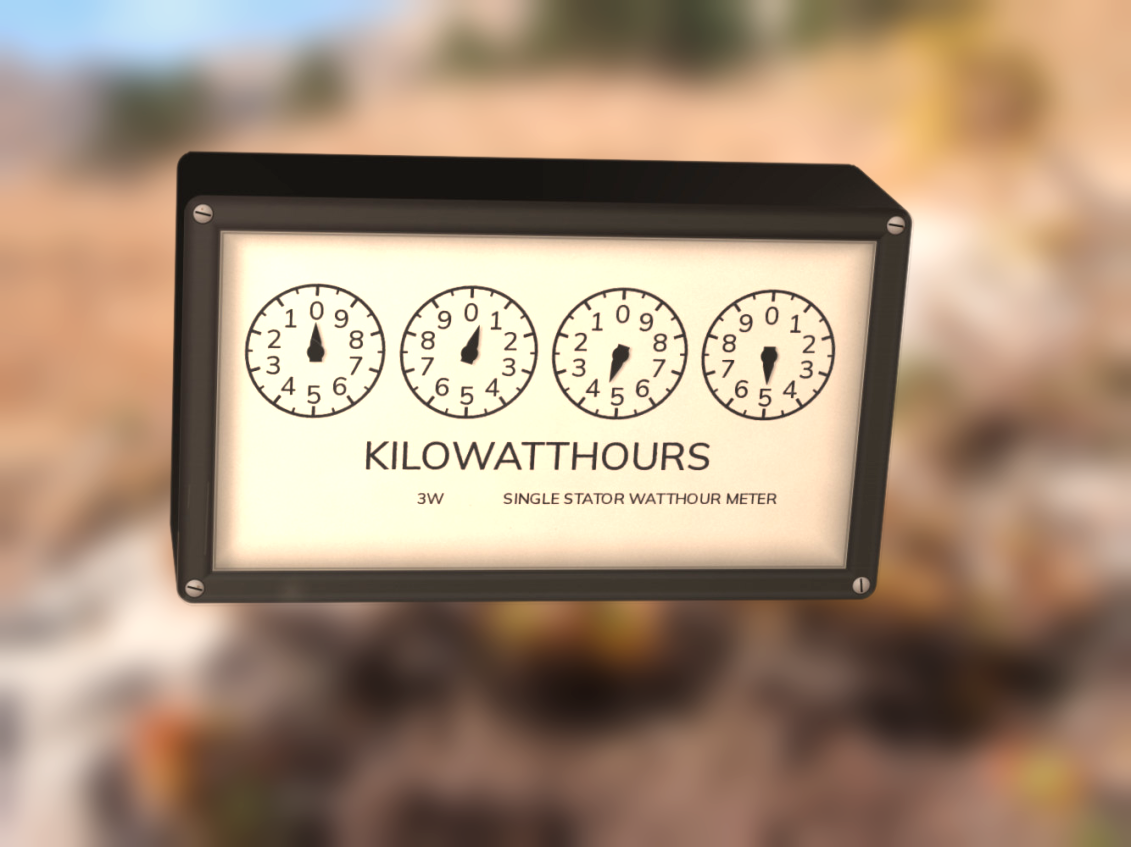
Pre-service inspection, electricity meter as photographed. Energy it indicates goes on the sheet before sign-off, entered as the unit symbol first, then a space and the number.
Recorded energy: kWh 45
